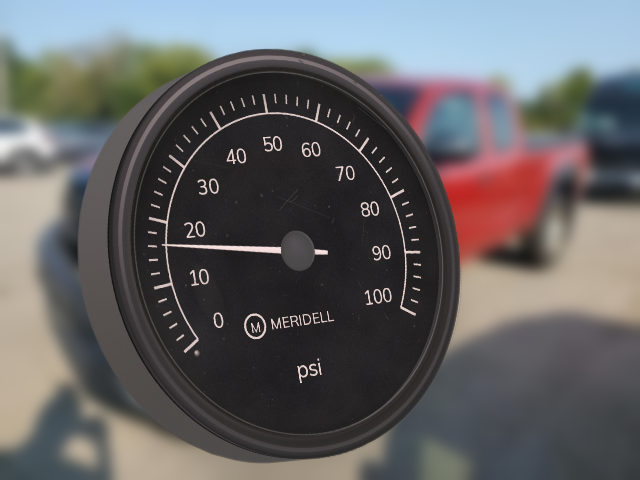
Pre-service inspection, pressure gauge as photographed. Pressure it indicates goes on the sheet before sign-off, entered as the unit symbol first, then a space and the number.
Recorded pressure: psi 16
